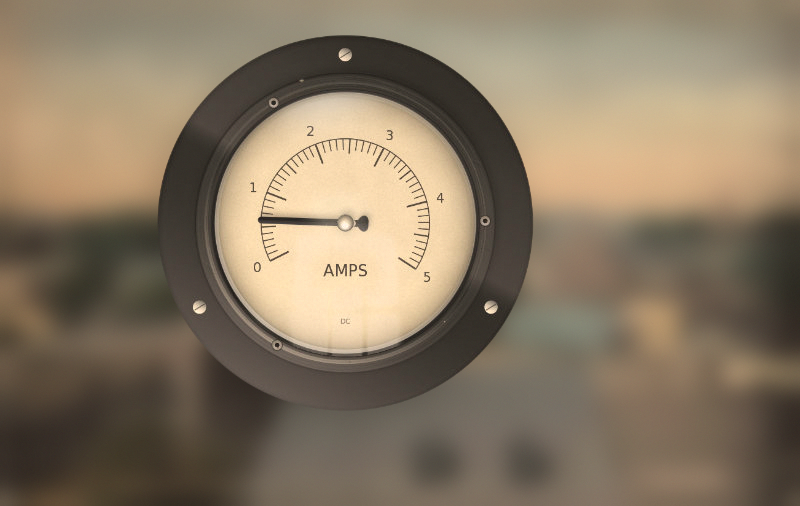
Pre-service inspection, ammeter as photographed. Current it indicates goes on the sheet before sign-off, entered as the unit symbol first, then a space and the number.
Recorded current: A 0.6
